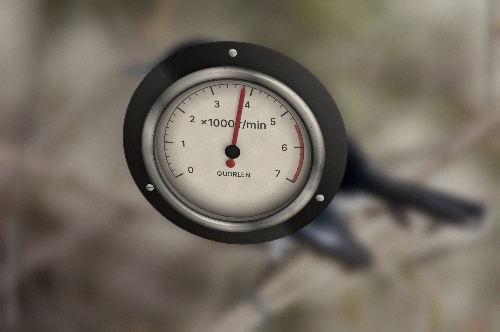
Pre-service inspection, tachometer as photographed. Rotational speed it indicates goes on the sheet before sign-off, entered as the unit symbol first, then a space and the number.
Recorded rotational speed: rpm 3800
